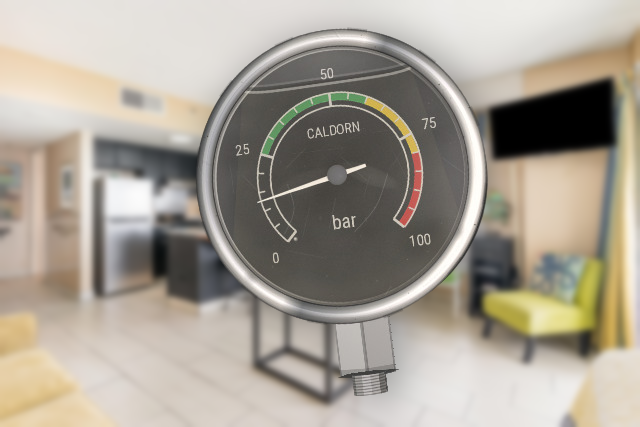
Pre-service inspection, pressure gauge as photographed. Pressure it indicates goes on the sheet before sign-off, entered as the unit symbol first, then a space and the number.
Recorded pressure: bar 12.5
